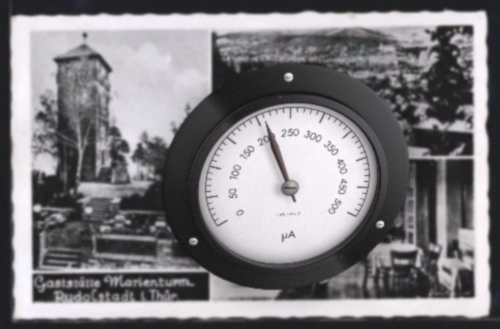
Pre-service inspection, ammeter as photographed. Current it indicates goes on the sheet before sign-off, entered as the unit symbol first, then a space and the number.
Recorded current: µA 210
